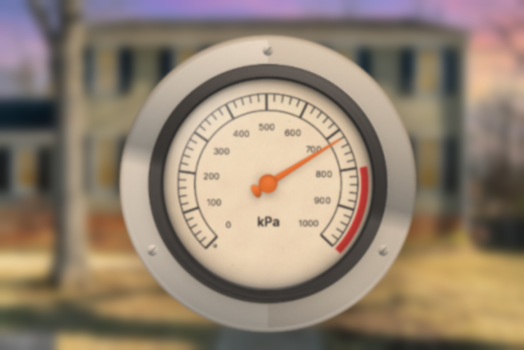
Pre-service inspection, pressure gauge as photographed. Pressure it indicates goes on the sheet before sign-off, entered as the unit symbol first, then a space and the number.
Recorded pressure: kPa 720
